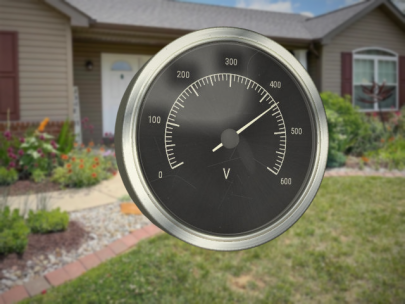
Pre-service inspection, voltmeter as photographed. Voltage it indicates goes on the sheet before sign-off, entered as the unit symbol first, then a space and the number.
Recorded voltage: V 430
